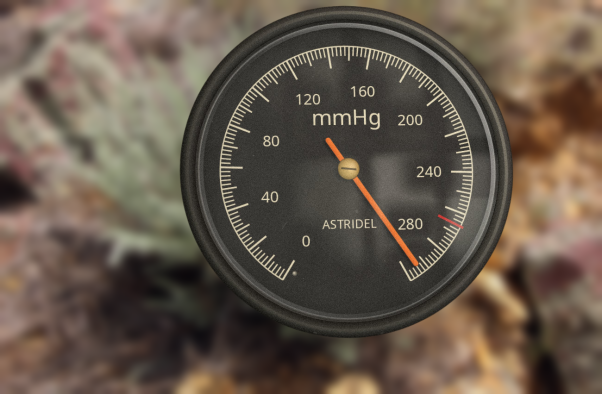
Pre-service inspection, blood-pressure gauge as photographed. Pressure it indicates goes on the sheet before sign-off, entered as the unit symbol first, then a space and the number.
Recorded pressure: mmHg 294
